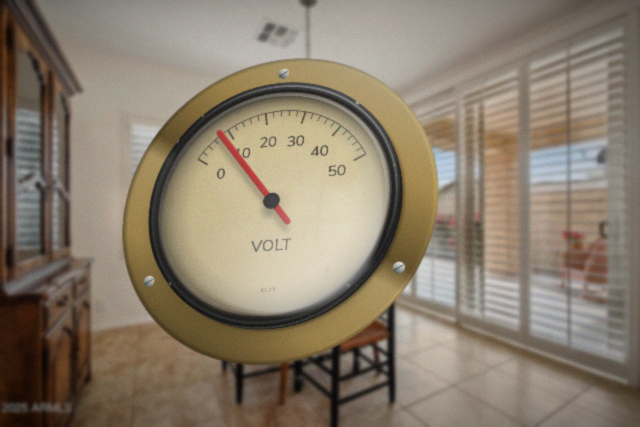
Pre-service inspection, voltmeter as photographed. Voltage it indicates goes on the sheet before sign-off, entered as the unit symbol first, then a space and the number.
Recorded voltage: V 8
